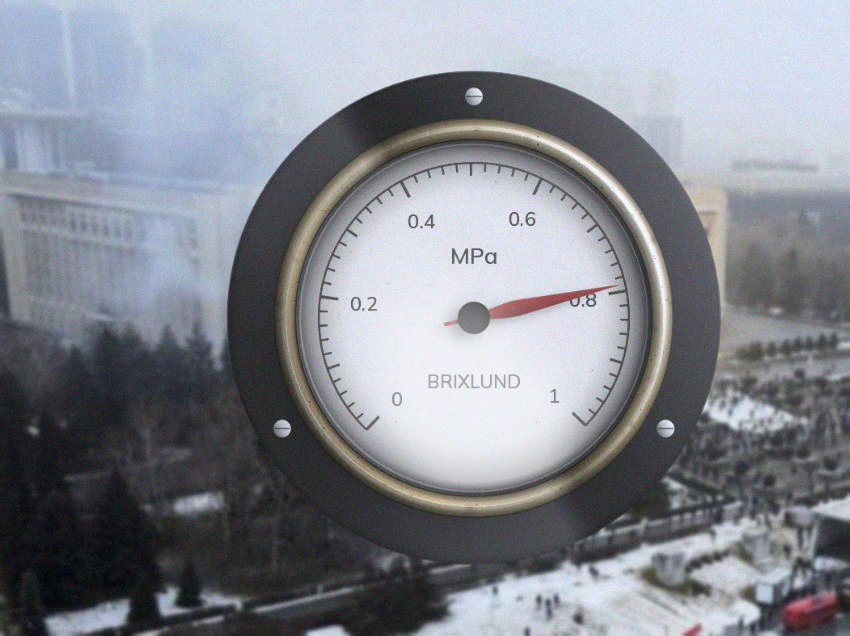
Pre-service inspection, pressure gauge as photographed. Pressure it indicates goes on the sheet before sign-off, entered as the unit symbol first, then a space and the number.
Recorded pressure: MPa 0.79
